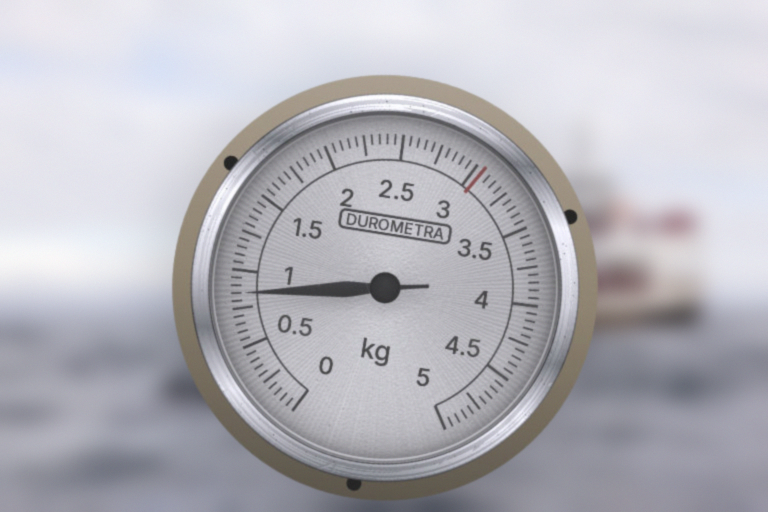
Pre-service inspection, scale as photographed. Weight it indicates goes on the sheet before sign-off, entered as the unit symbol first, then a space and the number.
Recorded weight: kg 0.85
